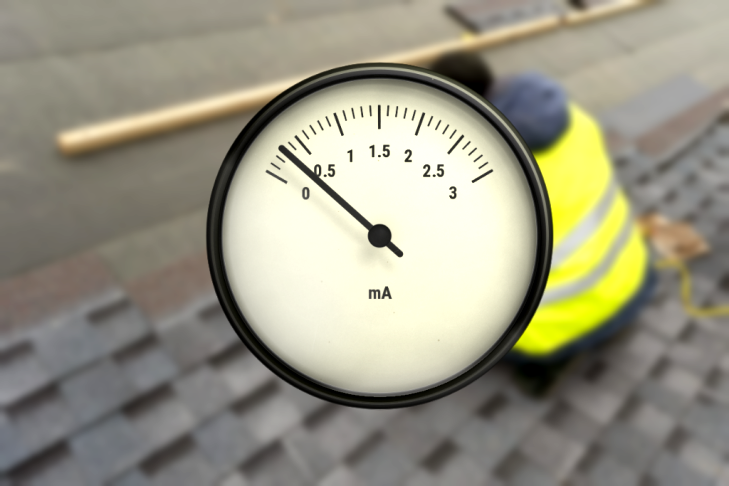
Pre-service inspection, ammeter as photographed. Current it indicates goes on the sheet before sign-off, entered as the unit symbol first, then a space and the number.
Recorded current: mA 0.3
